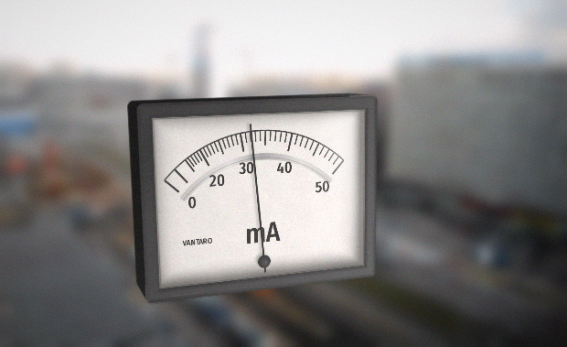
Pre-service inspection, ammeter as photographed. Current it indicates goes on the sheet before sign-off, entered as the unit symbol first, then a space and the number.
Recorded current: mA 32
